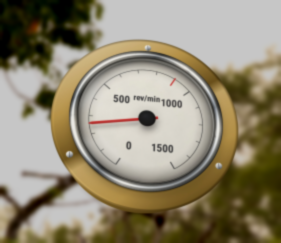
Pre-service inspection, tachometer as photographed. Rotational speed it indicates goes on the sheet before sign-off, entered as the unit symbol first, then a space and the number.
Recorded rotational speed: rpm 250
